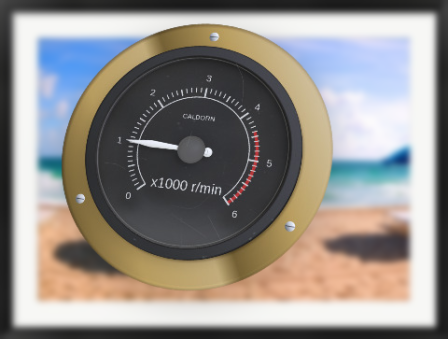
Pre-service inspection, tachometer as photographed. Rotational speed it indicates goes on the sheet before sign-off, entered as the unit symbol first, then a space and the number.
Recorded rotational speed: rpm 1000
